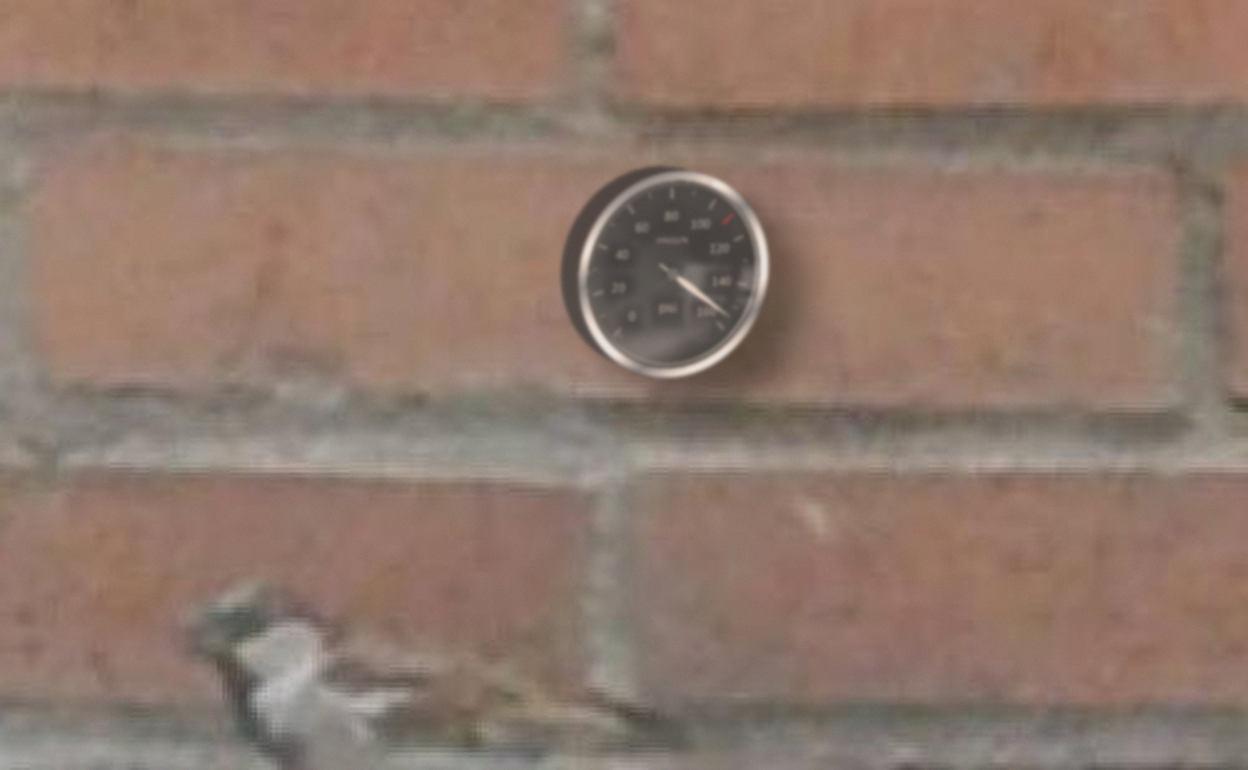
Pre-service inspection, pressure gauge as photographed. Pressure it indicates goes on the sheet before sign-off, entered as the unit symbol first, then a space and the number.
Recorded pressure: psi 155
